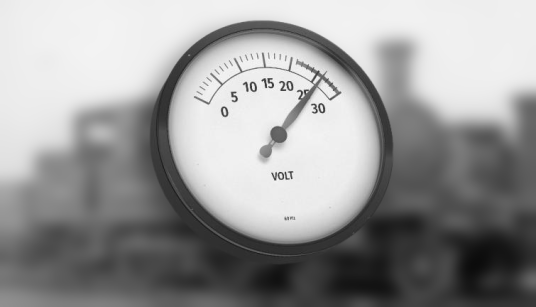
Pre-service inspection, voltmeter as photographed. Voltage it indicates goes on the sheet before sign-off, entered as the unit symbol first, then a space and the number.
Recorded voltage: V 26
